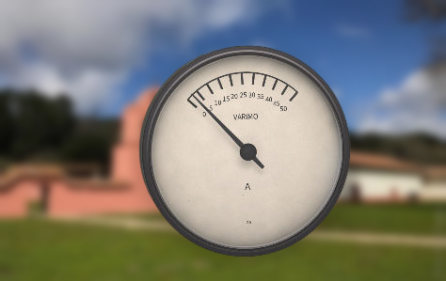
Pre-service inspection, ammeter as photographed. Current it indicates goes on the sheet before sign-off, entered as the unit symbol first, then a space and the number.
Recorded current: A 2.5
